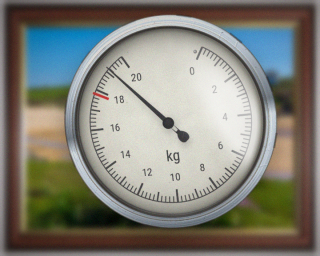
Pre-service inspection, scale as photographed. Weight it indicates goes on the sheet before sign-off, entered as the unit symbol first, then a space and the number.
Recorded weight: kg 19.2
